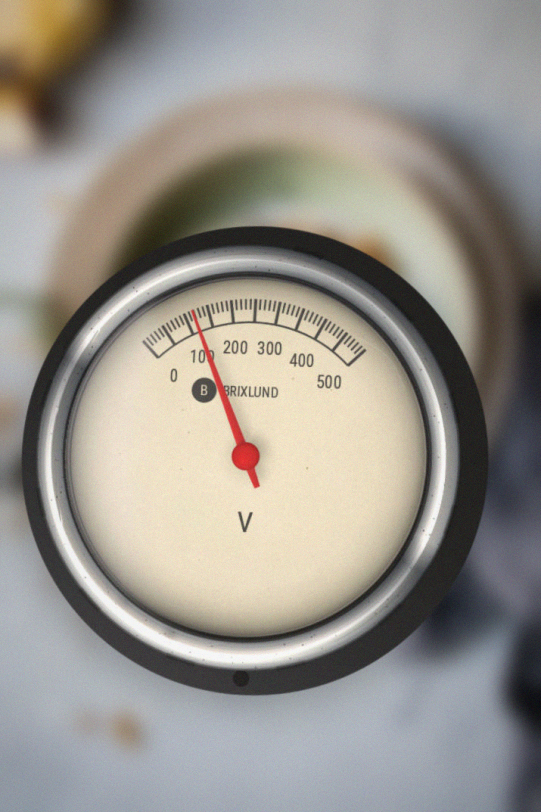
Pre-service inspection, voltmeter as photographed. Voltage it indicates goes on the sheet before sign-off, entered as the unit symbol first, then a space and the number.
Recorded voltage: V 120
